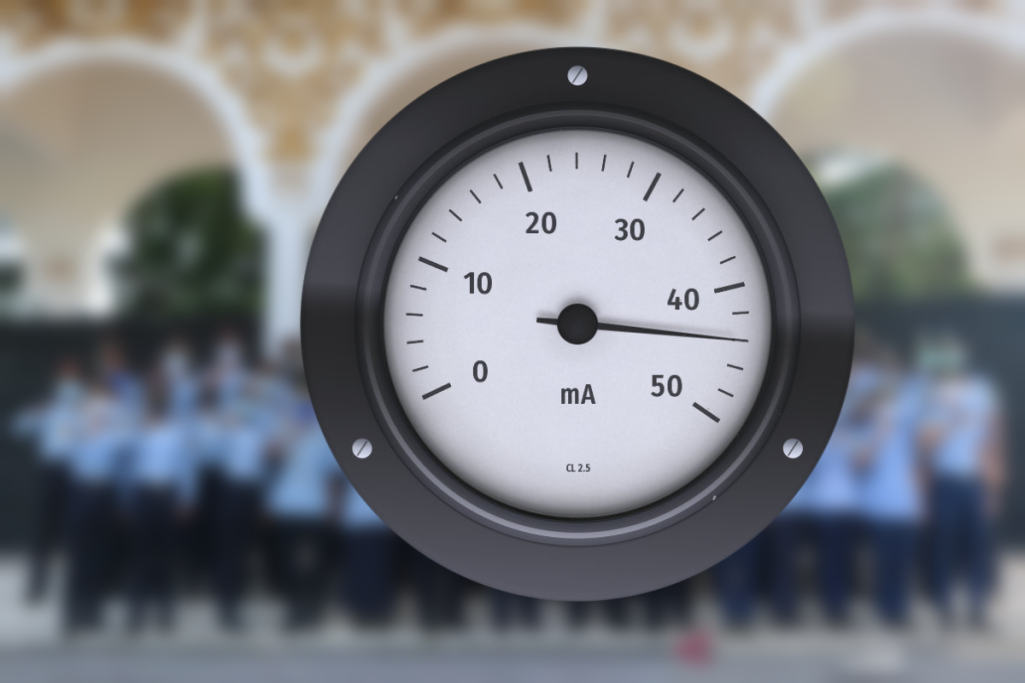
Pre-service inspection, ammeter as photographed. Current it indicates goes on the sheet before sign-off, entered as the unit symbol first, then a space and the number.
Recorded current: mA 44
